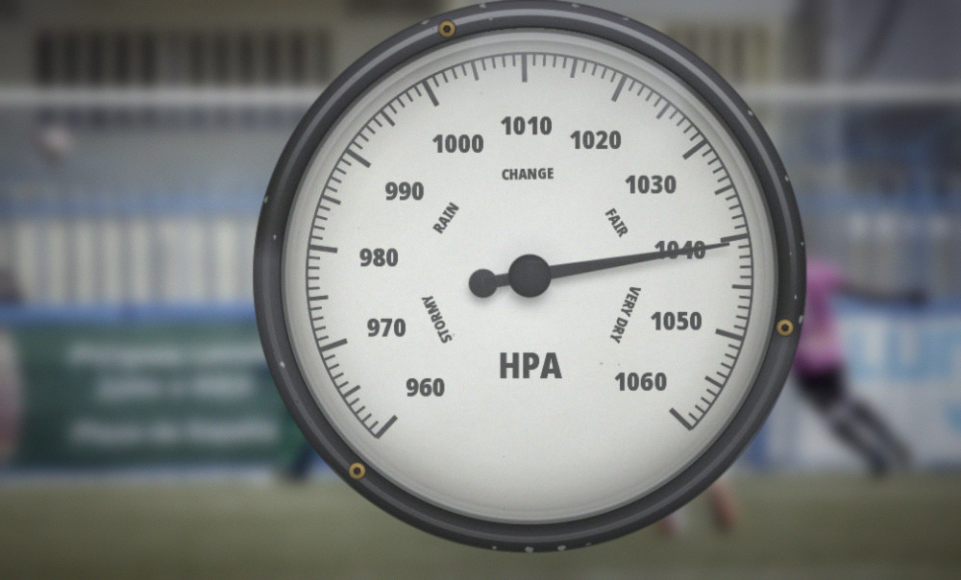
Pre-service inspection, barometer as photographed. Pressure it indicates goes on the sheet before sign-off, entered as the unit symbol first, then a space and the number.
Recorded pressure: hPa 1040.5
